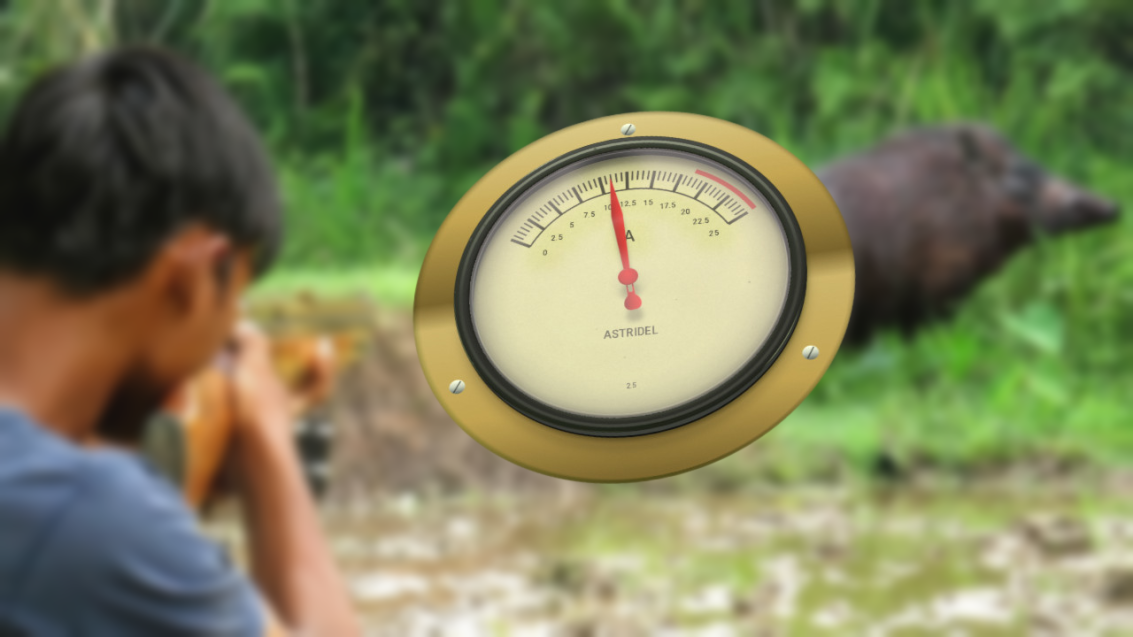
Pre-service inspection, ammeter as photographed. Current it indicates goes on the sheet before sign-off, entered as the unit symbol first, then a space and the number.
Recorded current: A 11
